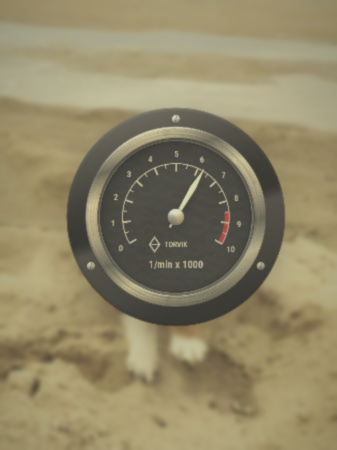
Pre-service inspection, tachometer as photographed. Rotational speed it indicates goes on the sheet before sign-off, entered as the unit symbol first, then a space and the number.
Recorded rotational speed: rpm 6250
